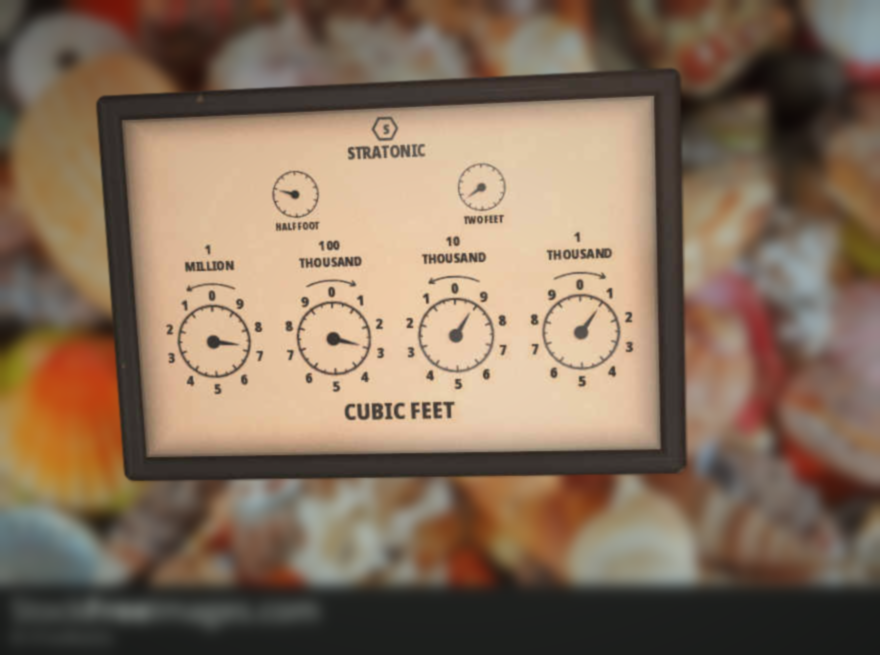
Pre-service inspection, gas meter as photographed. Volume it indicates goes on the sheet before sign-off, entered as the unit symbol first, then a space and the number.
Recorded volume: ft³ 729100
